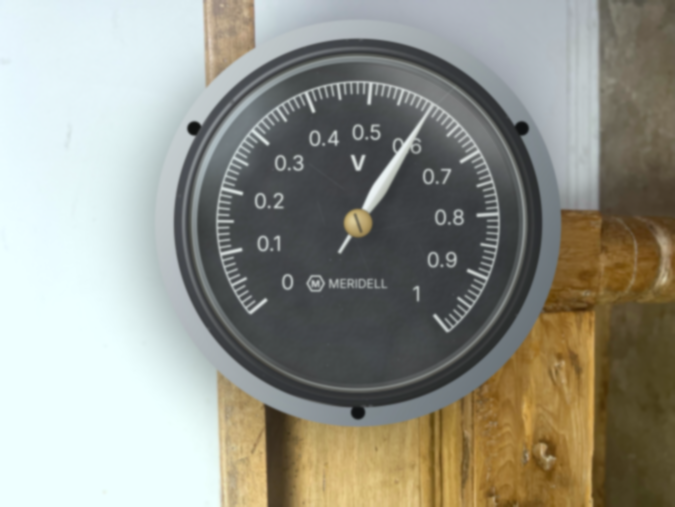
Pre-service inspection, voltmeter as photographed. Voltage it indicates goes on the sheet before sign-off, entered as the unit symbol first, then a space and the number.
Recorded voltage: V 0.6
